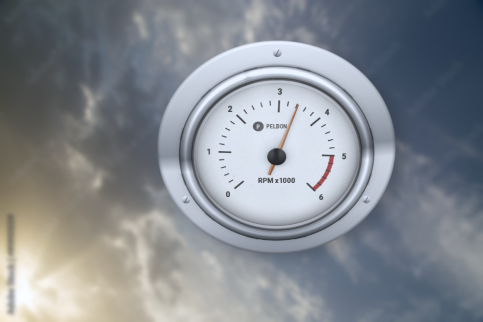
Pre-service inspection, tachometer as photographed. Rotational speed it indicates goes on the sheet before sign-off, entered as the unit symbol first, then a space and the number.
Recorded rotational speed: rpm 3400
